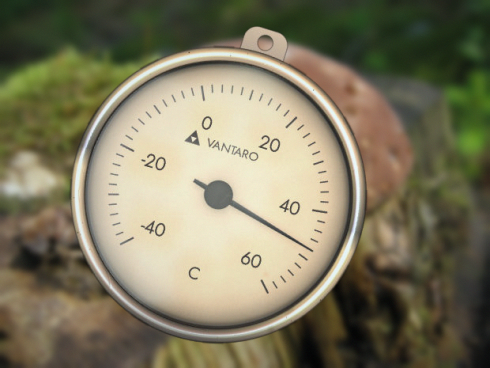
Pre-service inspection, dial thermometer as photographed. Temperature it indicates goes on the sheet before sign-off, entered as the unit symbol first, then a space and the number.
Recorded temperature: °C 48
